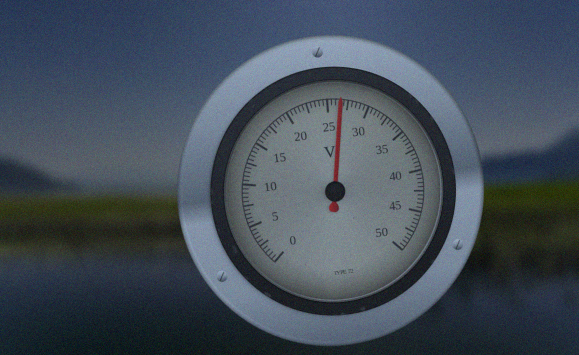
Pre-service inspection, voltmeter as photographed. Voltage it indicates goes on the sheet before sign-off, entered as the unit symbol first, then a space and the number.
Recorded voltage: V 26.5
